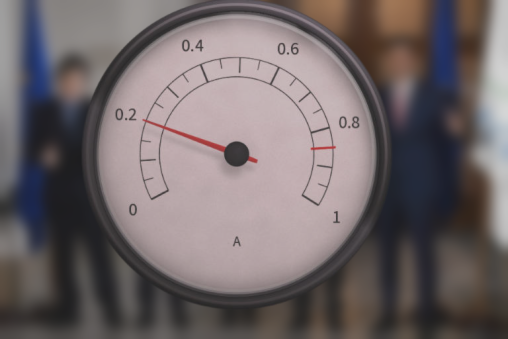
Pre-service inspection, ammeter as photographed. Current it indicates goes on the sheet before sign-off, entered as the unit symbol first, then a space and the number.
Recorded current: A 0.2
